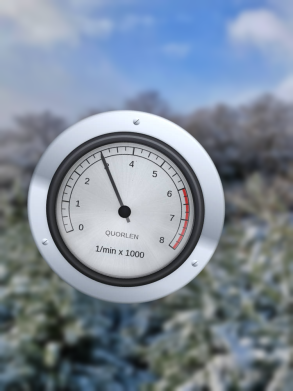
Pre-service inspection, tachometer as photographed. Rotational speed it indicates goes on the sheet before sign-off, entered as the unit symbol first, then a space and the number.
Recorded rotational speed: rpm 3000
